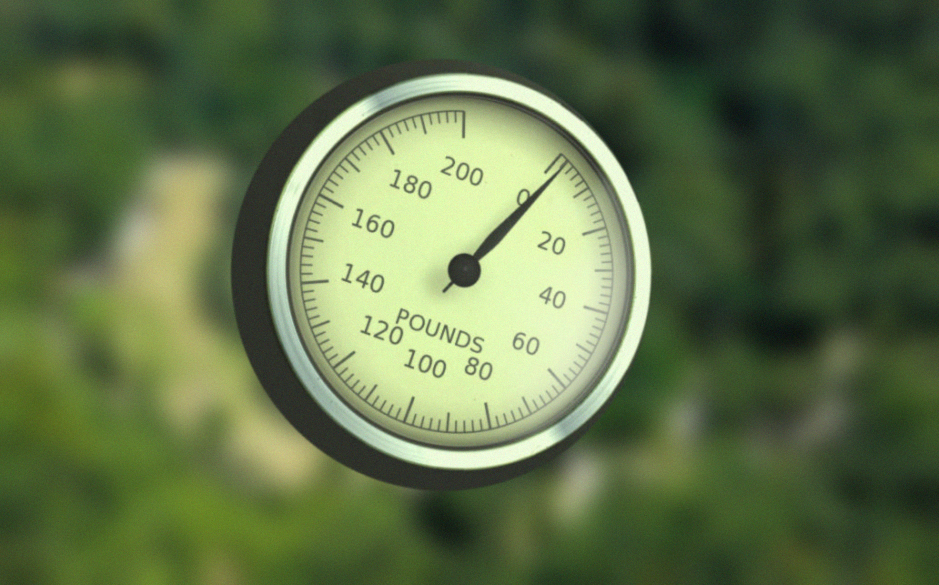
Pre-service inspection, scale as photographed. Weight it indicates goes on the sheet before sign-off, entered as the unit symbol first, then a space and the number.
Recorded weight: lb 2
